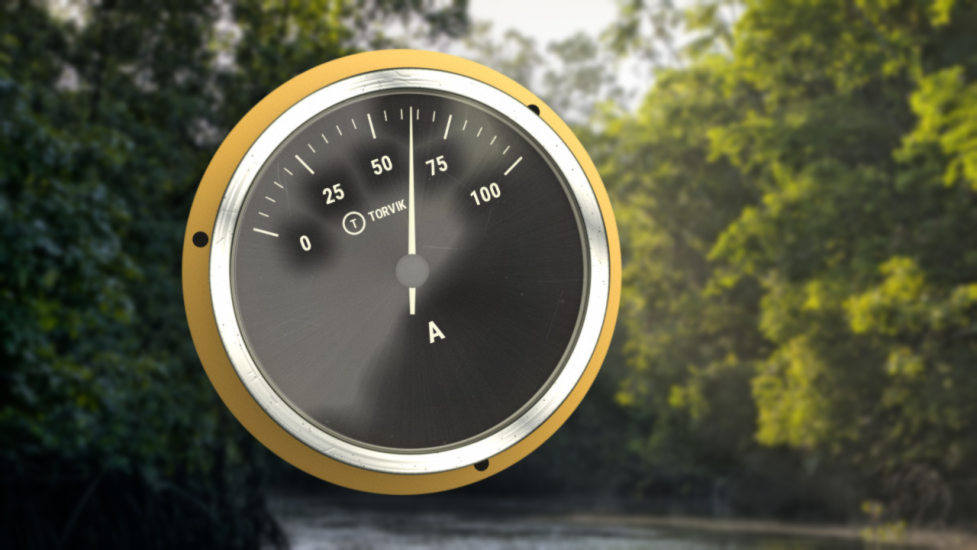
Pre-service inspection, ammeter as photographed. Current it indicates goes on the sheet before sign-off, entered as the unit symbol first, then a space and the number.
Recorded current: A 62.5
